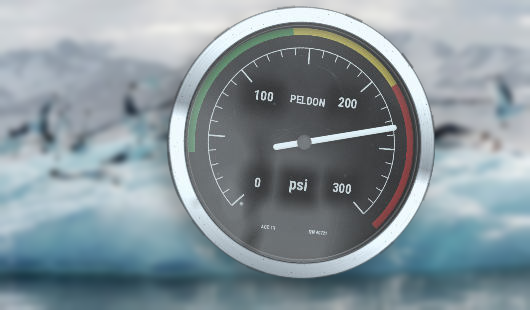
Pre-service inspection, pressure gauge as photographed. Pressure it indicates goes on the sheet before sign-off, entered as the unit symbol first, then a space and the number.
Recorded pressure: psi 235
